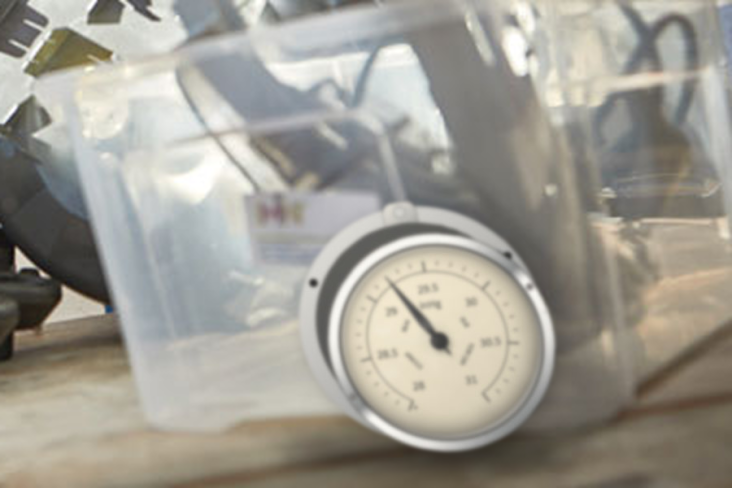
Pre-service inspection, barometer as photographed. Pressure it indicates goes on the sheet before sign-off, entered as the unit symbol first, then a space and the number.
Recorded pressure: inHg 29.2
